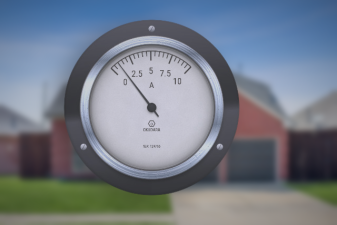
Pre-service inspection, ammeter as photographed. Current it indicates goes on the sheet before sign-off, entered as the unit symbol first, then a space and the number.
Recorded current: A 1
